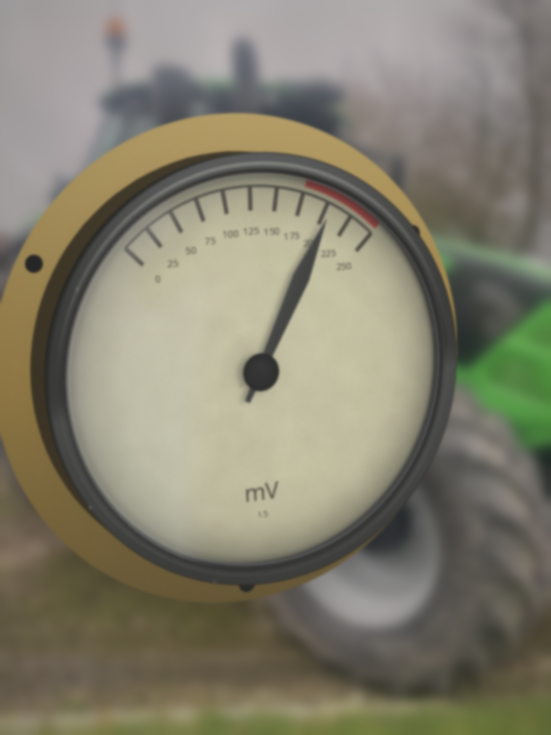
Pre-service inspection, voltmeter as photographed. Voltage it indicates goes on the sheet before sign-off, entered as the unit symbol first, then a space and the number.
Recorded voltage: mV 200
